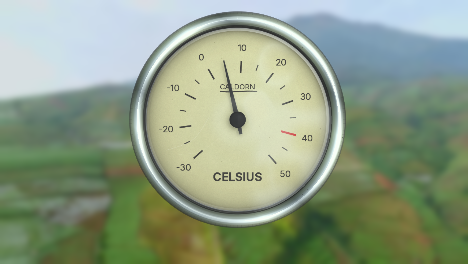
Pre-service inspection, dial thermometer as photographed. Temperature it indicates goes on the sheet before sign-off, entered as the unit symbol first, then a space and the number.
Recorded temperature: °C 5
